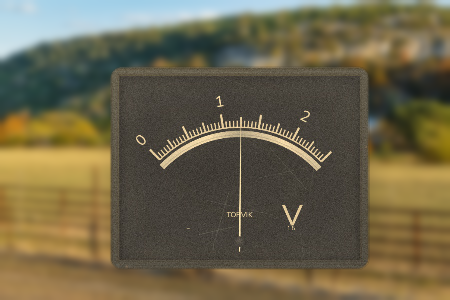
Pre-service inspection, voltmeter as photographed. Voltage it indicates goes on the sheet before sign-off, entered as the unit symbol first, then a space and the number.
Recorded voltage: V 1.25
